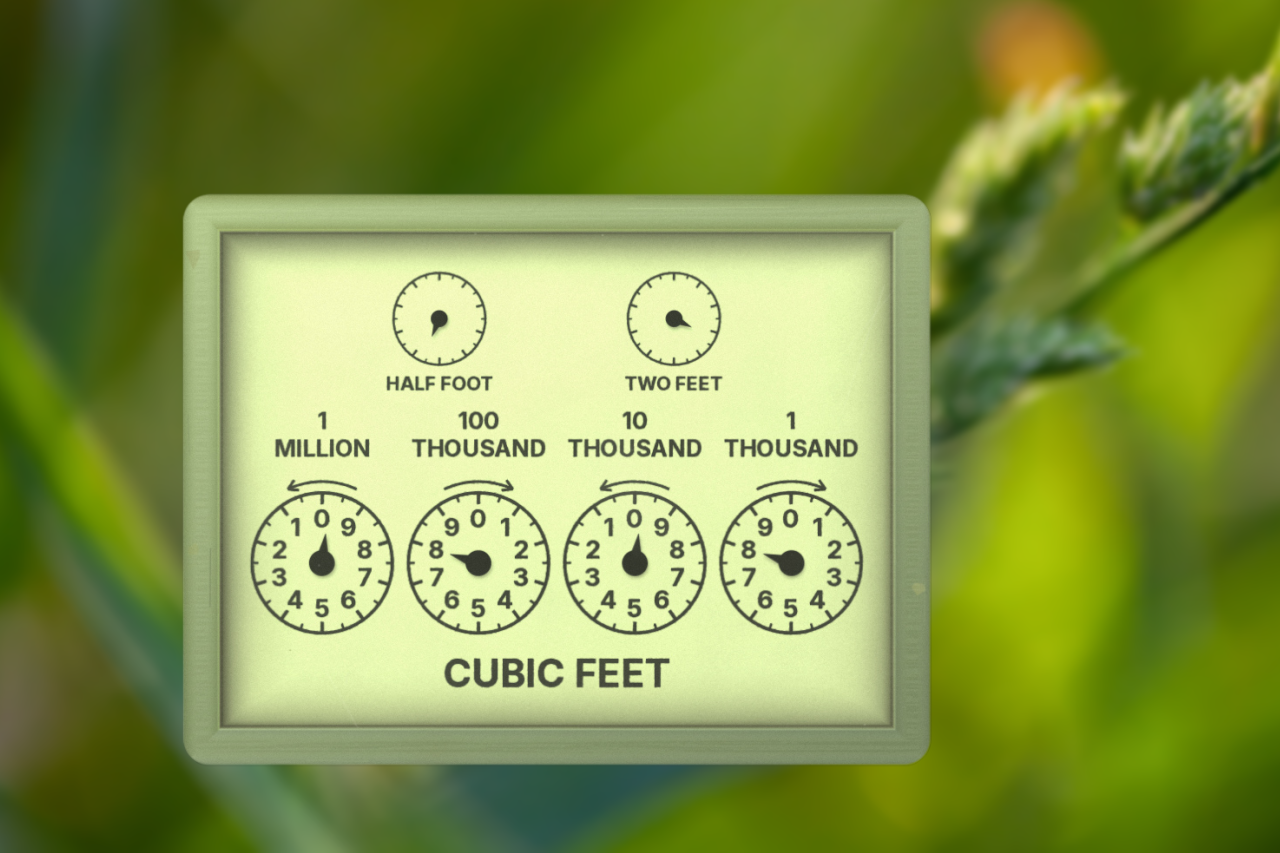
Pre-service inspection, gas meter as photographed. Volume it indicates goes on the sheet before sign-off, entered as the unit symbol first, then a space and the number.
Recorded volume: ft³ 979800
